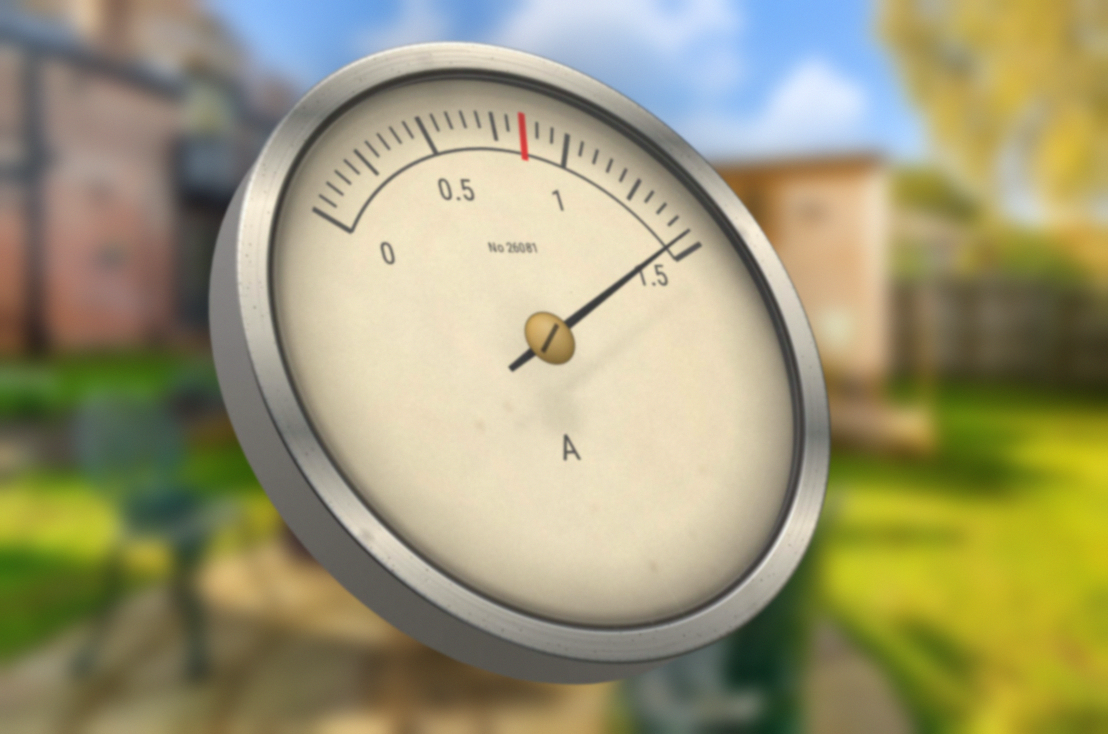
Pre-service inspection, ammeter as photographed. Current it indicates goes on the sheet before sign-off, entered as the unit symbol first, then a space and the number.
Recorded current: A 1.45
